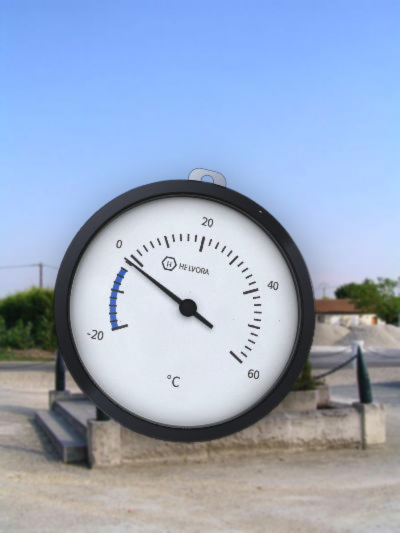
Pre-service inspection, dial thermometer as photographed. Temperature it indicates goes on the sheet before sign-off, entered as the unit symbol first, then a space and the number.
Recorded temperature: °C -2
